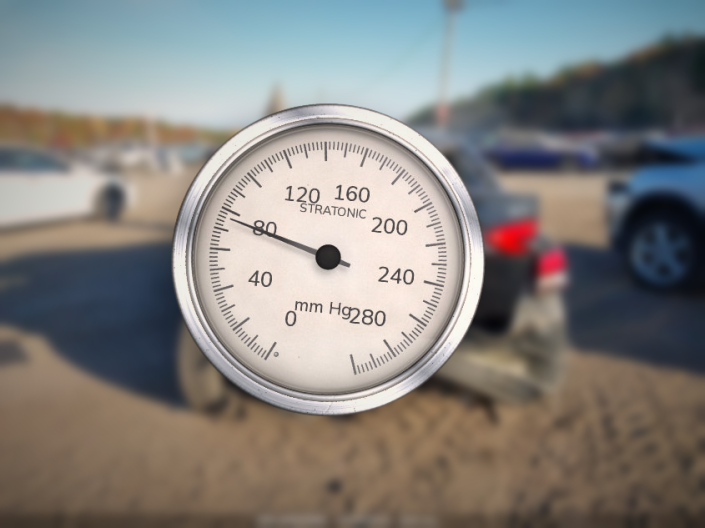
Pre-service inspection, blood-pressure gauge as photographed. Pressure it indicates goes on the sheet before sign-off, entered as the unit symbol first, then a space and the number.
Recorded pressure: mmHg 76
